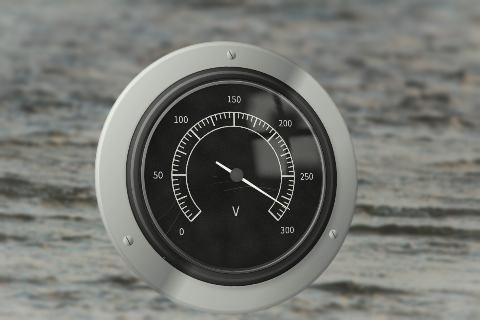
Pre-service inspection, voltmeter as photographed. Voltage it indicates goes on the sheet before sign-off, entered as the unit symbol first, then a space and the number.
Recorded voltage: V 285
